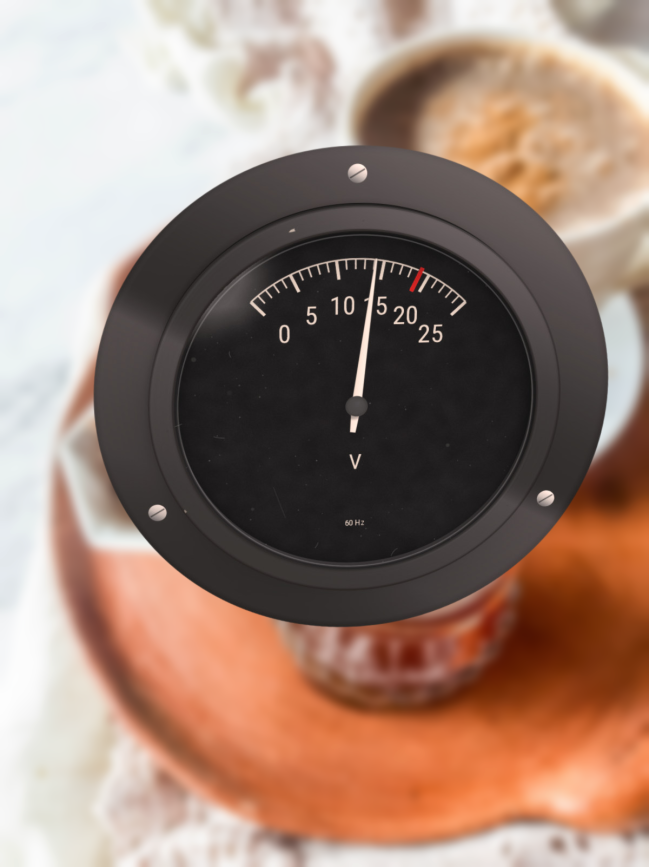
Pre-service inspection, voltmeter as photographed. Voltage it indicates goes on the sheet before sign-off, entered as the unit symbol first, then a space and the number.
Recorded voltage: V 14
